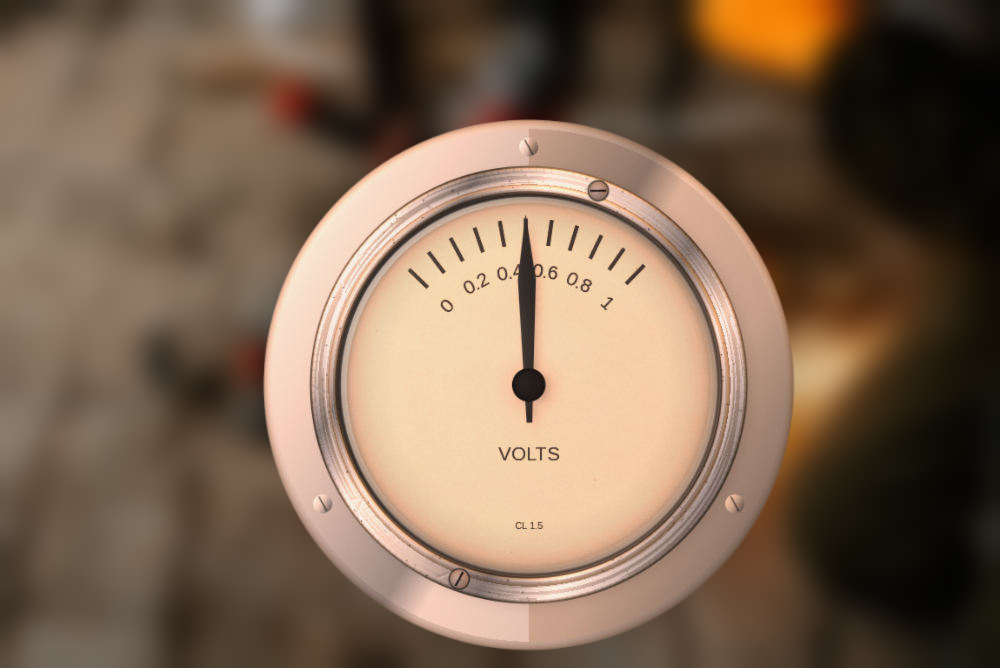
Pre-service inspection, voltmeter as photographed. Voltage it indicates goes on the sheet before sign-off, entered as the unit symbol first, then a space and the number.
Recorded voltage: V 0.5
